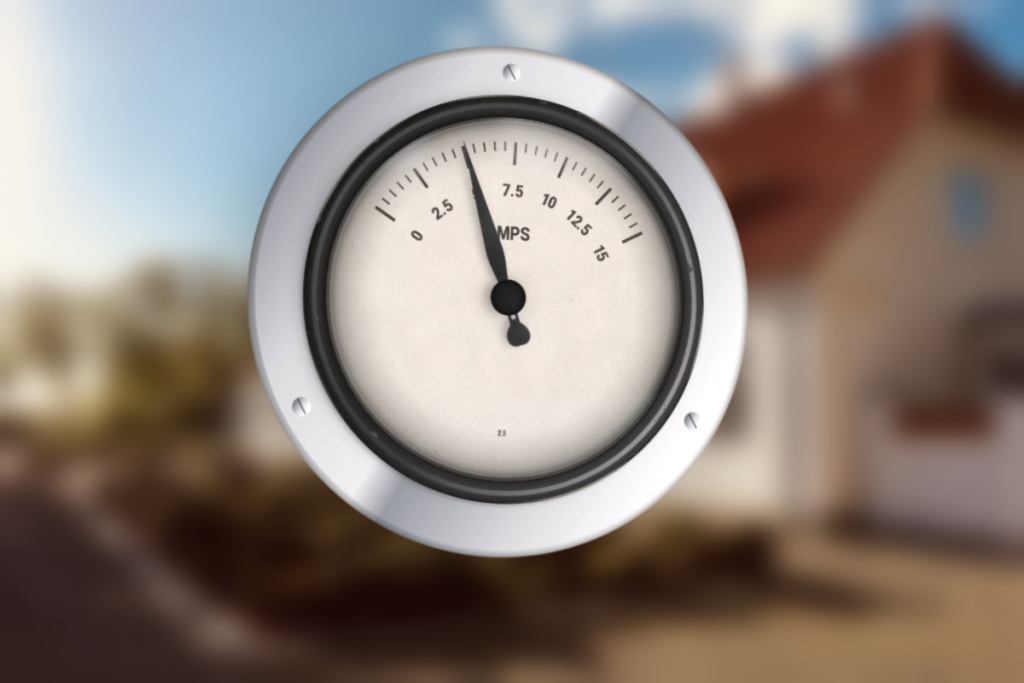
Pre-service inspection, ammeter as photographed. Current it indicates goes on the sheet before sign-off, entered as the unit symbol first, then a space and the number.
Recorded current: A 5
